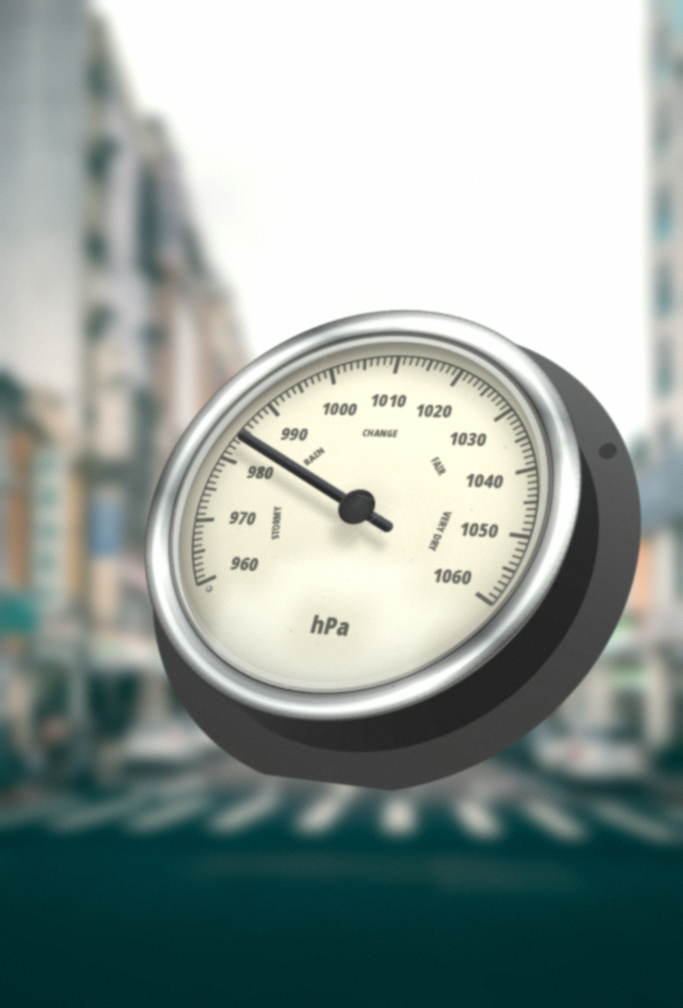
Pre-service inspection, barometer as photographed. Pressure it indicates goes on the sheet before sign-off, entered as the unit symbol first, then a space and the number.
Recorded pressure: hPa 984
